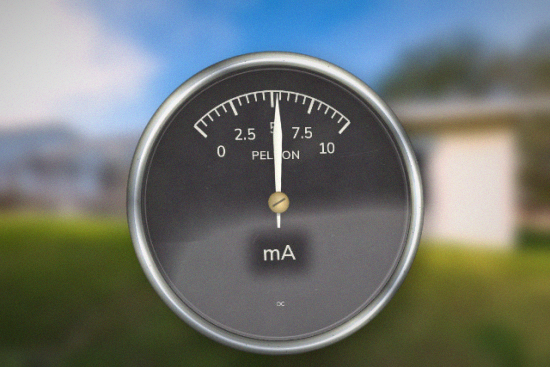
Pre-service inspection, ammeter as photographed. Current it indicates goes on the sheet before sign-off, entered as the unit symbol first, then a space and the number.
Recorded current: mA 5.25
